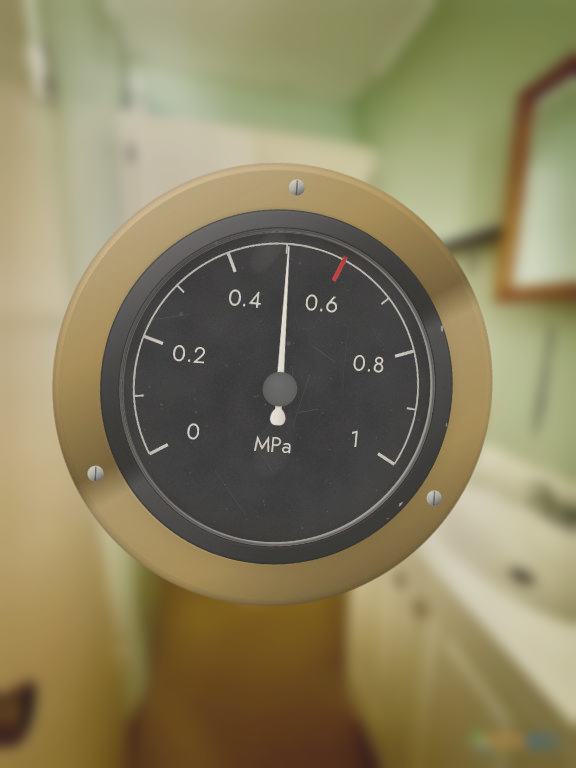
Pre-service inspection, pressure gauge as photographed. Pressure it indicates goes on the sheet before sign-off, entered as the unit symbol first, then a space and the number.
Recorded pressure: MPa 0.5
